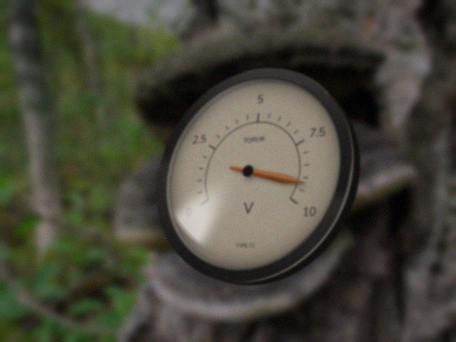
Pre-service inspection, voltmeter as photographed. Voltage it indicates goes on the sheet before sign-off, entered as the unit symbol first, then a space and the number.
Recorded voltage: V 9.25
